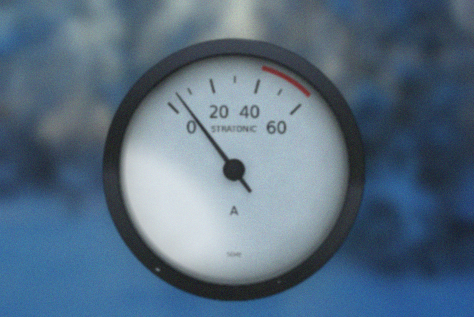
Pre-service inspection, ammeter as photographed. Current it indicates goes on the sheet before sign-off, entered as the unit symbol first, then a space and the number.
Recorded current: A 5
